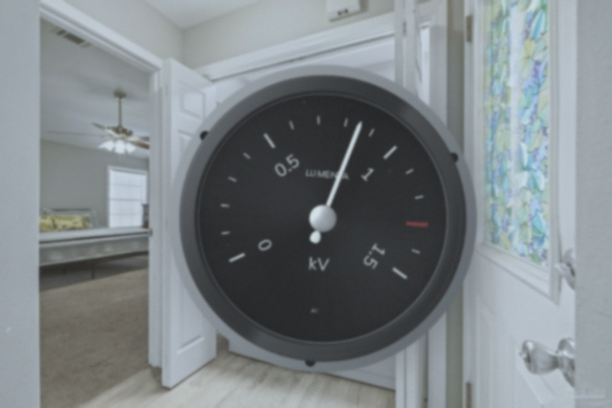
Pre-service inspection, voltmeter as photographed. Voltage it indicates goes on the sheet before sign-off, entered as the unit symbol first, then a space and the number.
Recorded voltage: kV 0.85
